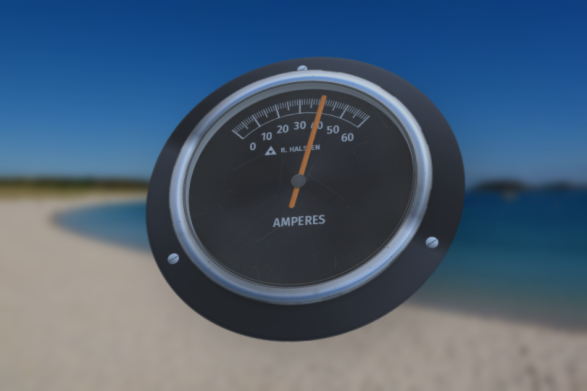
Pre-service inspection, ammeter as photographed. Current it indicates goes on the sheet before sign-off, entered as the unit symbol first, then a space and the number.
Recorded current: A 40
